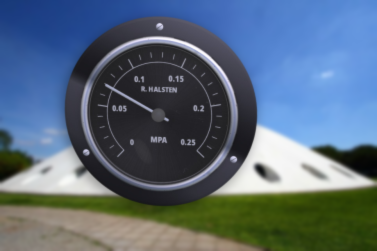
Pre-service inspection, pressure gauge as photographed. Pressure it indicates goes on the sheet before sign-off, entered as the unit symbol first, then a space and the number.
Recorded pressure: MPa 0.07
